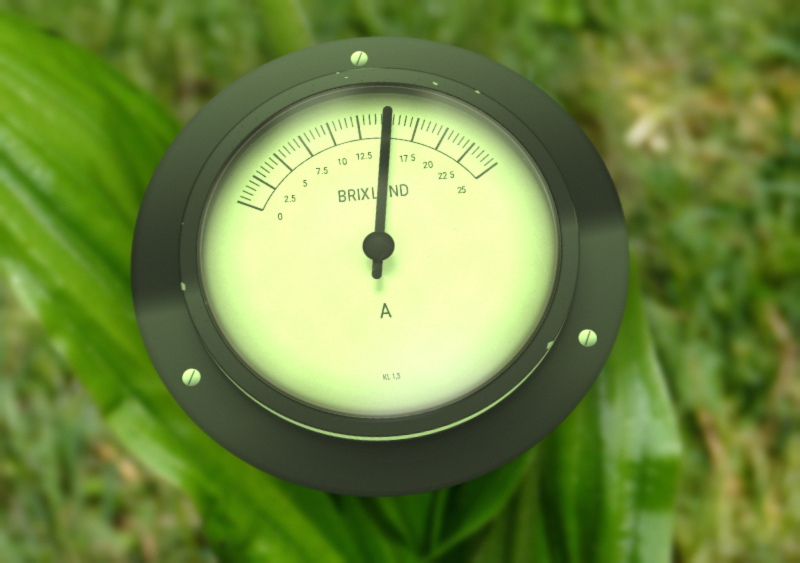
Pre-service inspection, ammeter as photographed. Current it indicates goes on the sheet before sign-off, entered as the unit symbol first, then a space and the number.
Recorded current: A 15
